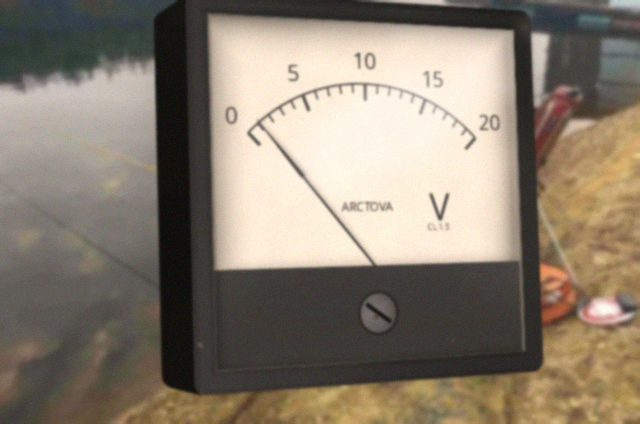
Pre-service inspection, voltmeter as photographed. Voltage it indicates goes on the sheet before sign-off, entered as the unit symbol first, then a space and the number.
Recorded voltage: V 1
